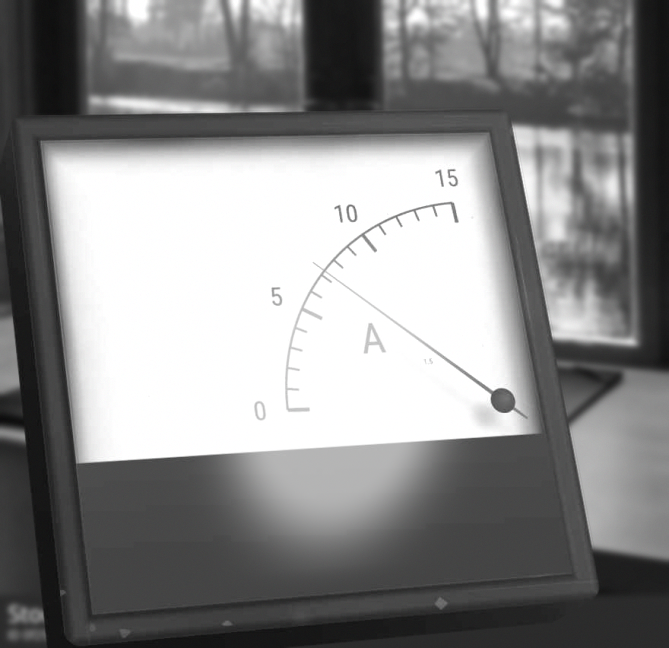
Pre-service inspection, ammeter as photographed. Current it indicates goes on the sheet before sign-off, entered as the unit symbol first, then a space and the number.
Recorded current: A 7
